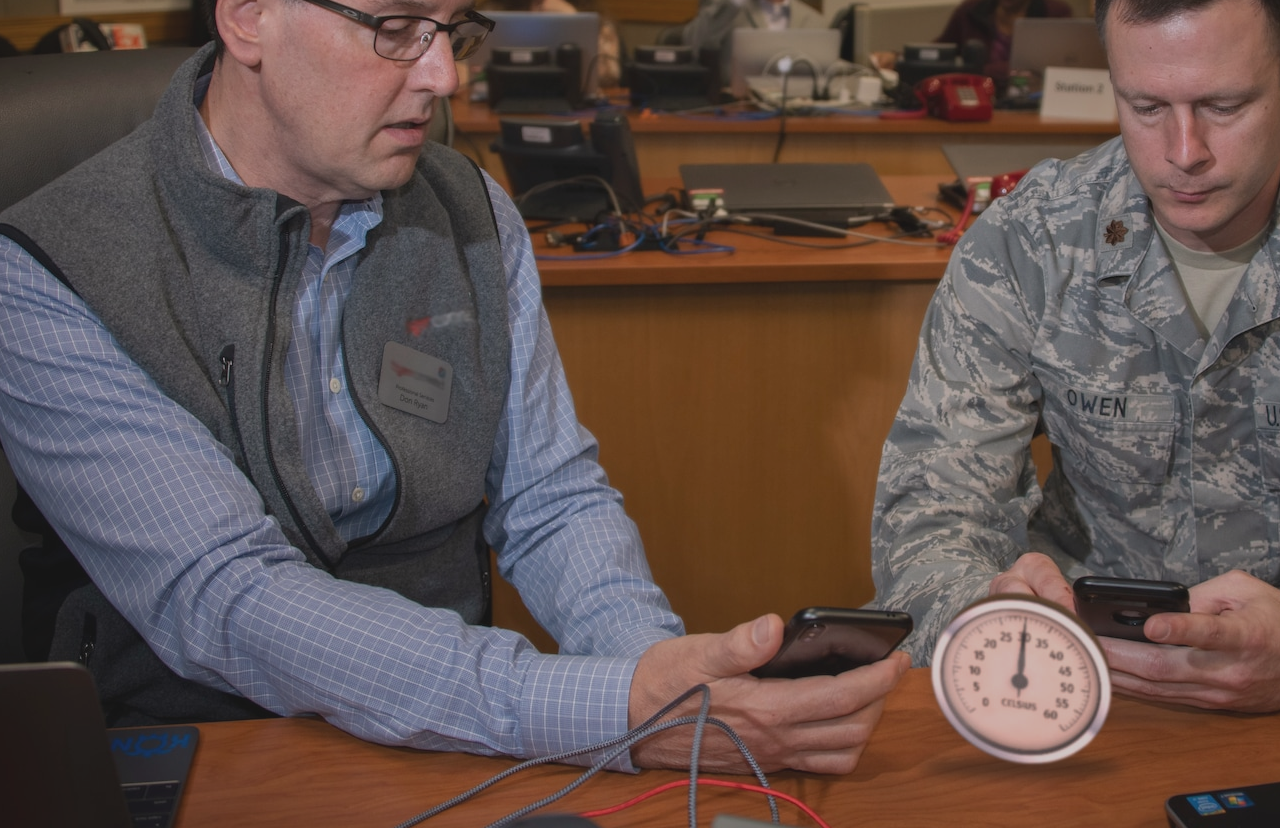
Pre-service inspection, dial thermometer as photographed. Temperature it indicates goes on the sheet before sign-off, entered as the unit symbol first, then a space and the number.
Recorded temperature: °C 30
